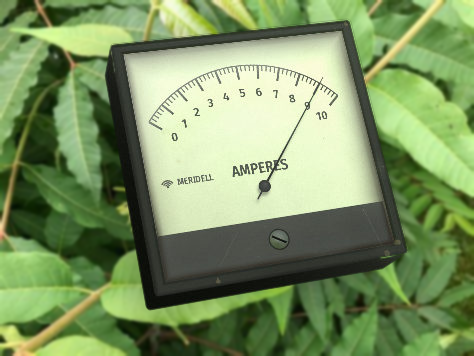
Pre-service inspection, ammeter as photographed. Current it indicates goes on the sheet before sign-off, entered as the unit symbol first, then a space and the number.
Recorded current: A 9
